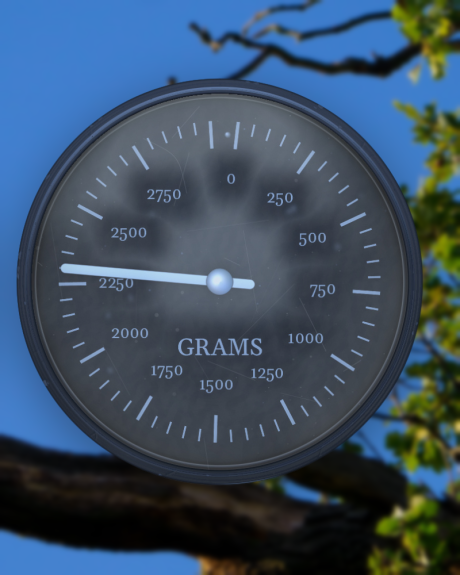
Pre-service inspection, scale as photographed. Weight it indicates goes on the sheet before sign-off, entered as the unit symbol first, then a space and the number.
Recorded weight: g 2300
